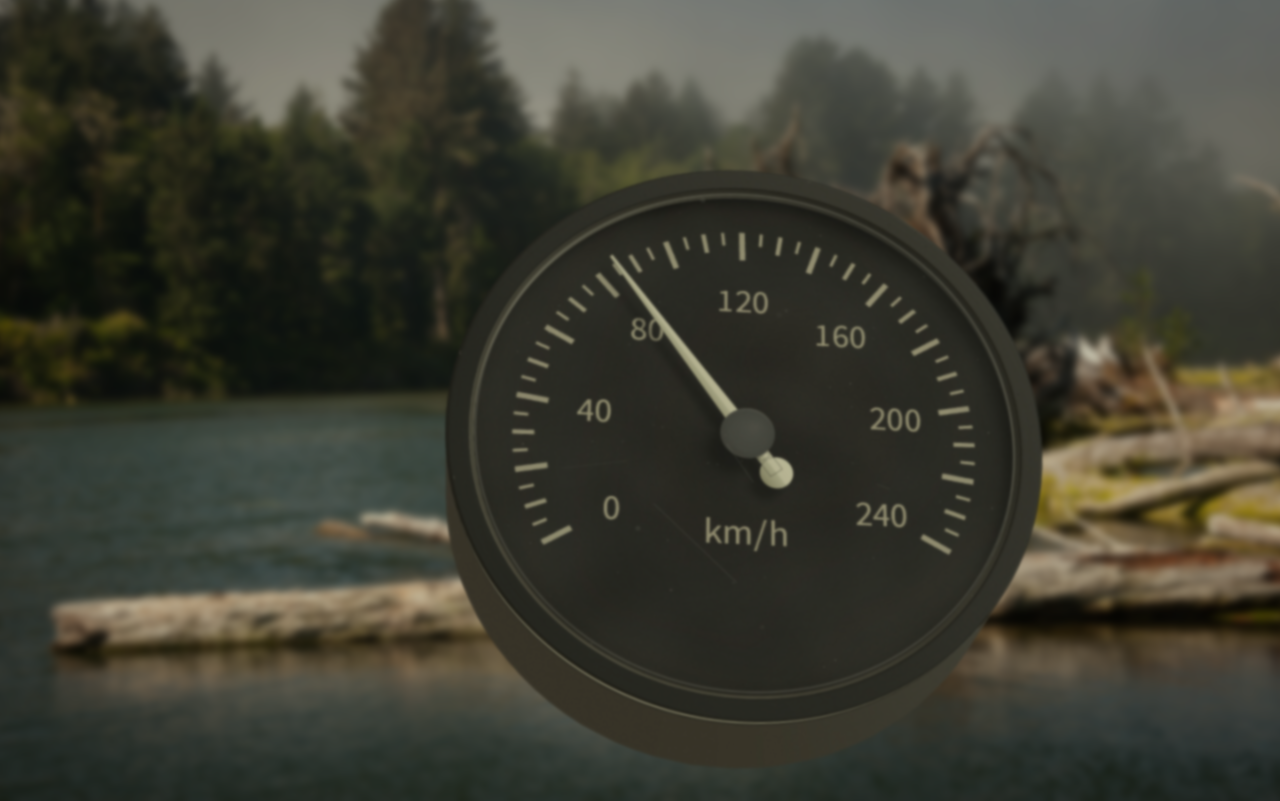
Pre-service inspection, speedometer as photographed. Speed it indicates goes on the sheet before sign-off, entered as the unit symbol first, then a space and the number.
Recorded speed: km/h 85
